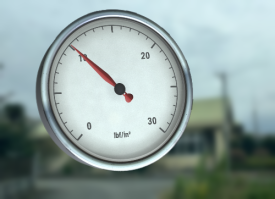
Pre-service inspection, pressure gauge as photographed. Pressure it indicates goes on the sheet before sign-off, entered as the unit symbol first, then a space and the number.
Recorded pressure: psi 10
